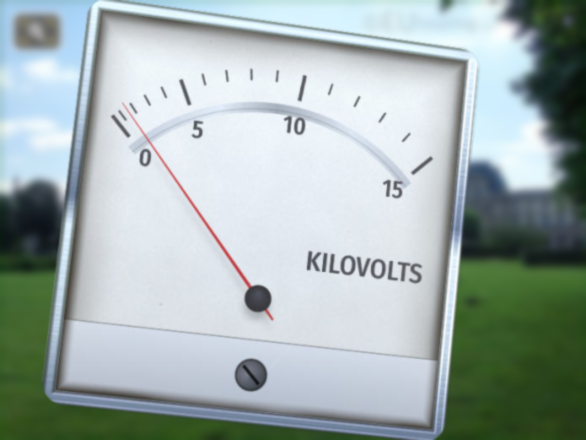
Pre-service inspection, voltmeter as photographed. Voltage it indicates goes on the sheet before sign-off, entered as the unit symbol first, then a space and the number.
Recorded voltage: kV 1.5
